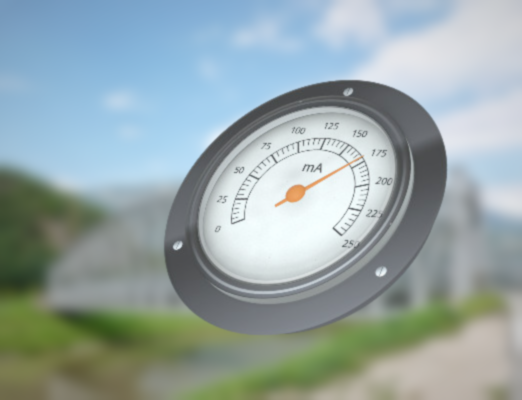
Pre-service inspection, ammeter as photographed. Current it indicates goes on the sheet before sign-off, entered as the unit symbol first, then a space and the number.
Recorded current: mA 175
